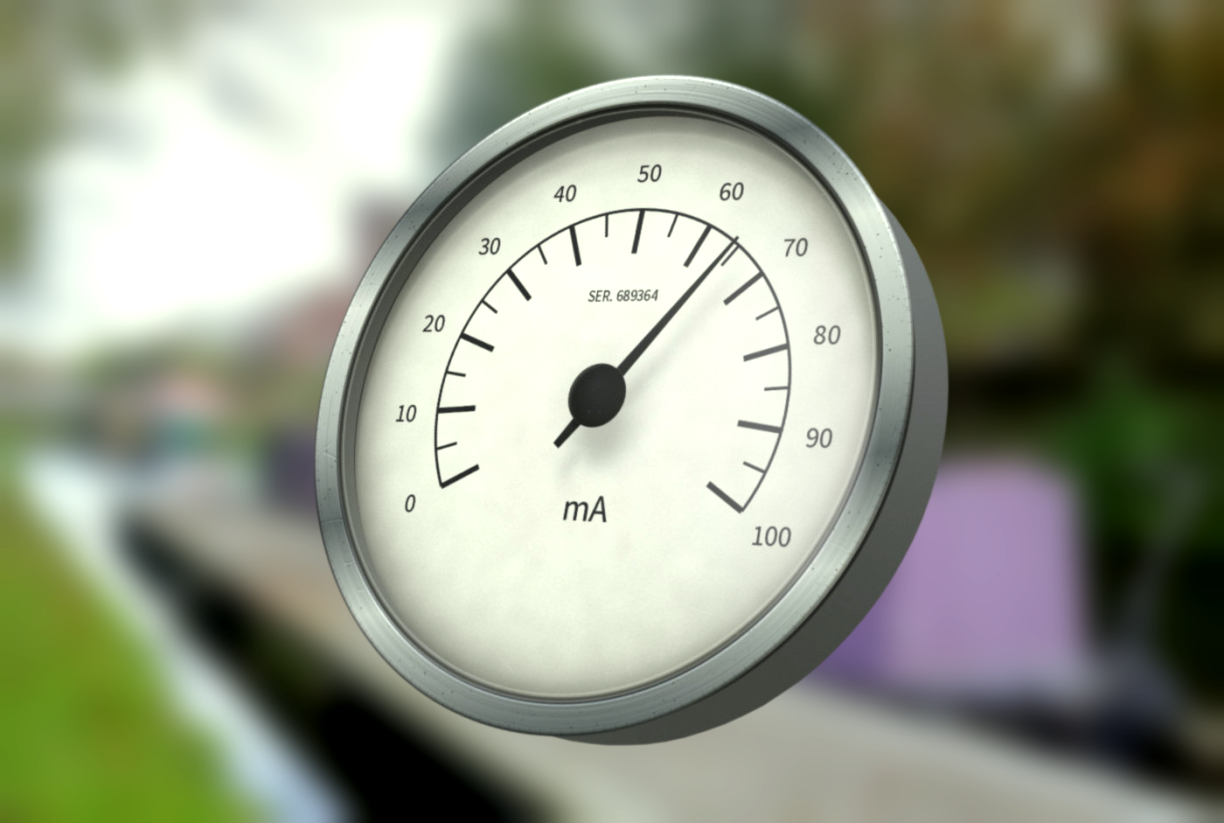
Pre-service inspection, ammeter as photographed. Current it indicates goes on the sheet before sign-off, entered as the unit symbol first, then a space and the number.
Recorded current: mA 65
